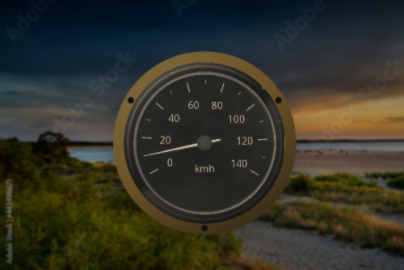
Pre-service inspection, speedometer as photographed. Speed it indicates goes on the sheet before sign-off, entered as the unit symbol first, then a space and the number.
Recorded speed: km/h 10
